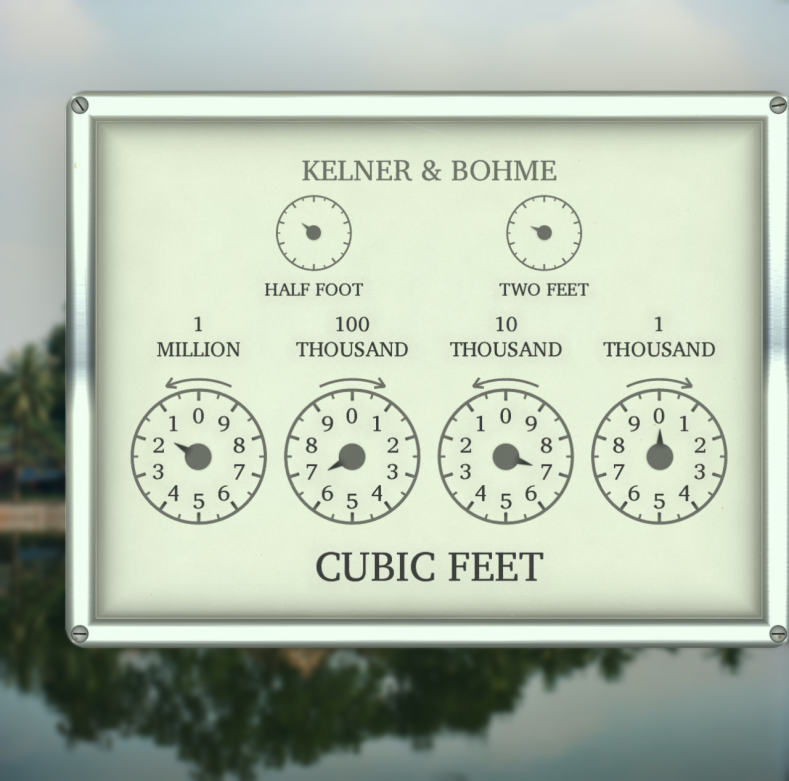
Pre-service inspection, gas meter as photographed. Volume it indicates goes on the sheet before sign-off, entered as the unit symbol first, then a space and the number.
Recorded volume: ft³ 167000
